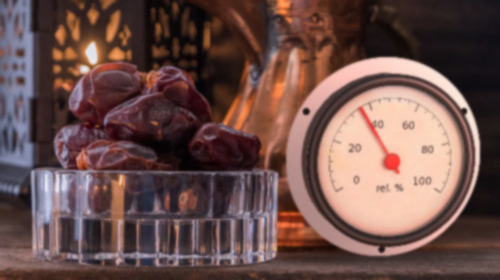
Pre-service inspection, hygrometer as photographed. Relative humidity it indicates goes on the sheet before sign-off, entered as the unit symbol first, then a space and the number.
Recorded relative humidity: % 36
